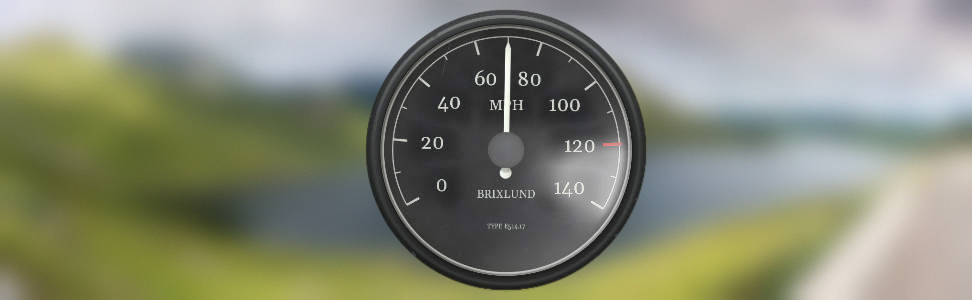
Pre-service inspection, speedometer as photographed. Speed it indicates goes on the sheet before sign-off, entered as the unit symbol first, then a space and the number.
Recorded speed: mph 70
